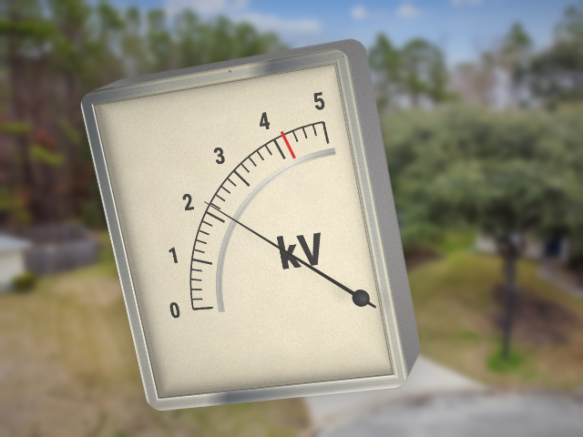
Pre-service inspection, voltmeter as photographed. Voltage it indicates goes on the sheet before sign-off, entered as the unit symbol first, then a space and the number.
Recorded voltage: kV 2.2
